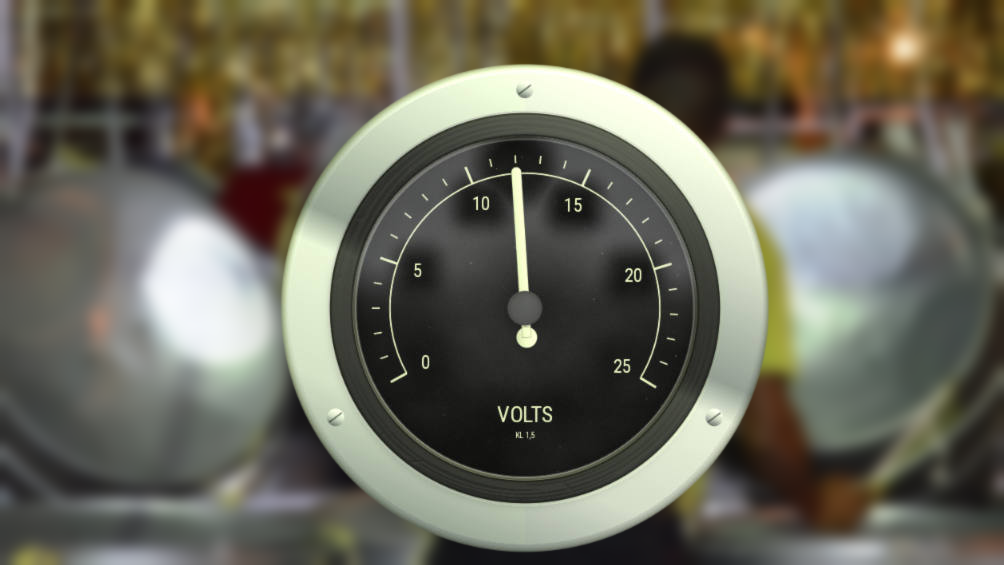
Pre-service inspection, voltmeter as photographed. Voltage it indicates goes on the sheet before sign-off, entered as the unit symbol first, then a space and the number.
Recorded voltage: V 12
